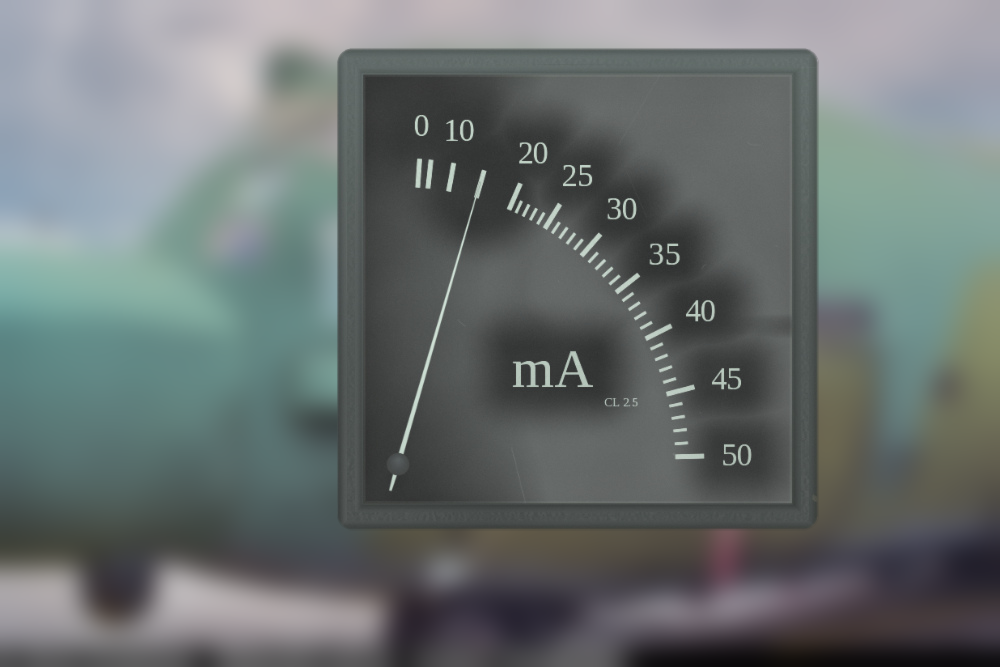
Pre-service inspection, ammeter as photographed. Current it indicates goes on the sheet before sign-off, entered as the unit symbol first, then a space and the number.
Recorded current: mA 15
